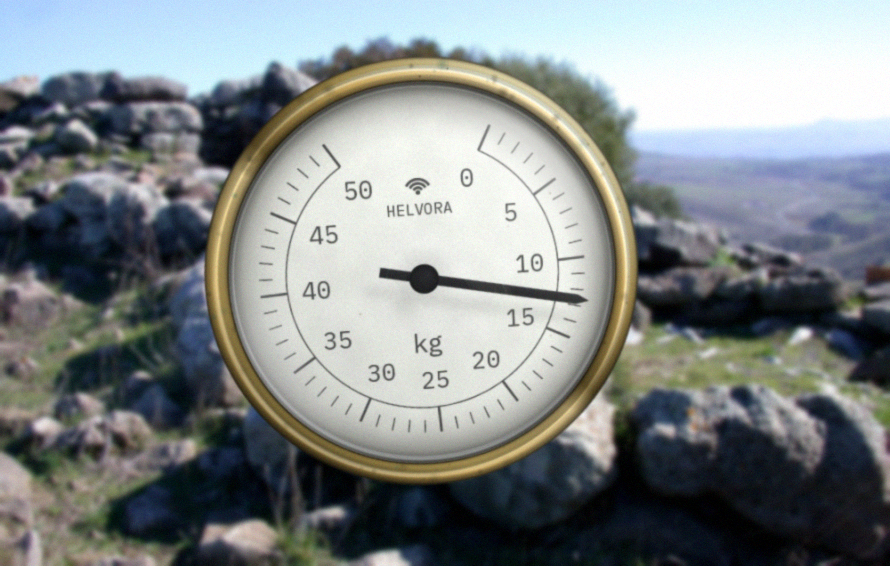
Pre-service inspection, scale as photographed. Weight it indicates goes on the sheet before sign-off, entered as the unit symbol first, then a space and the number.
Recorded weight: kg 12.5
